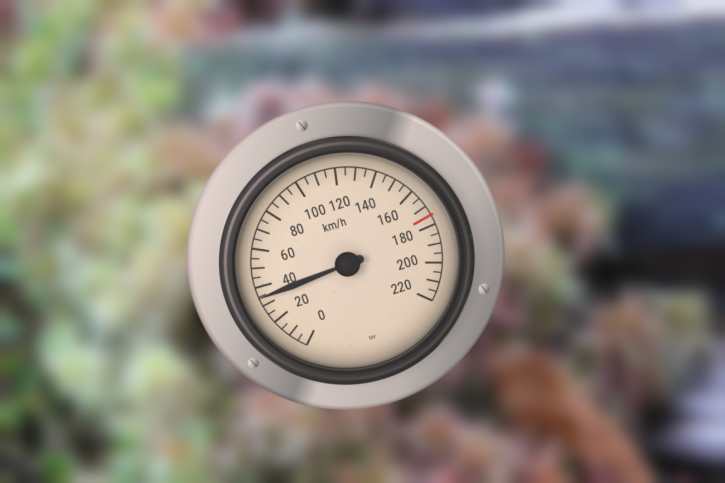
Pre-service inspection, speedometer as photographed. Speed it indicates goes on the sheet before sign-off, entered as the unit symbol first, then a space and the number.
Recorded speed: km/h 35
